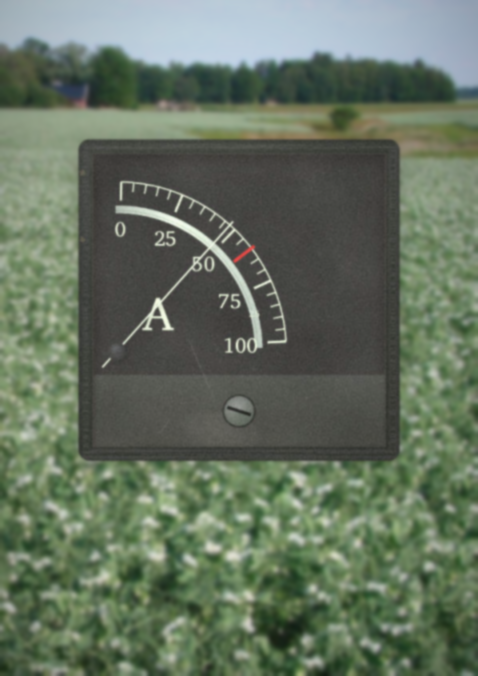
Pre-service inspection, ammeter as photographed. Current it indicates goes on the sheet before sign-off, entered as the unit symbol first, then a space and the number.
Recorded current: A 47.5
